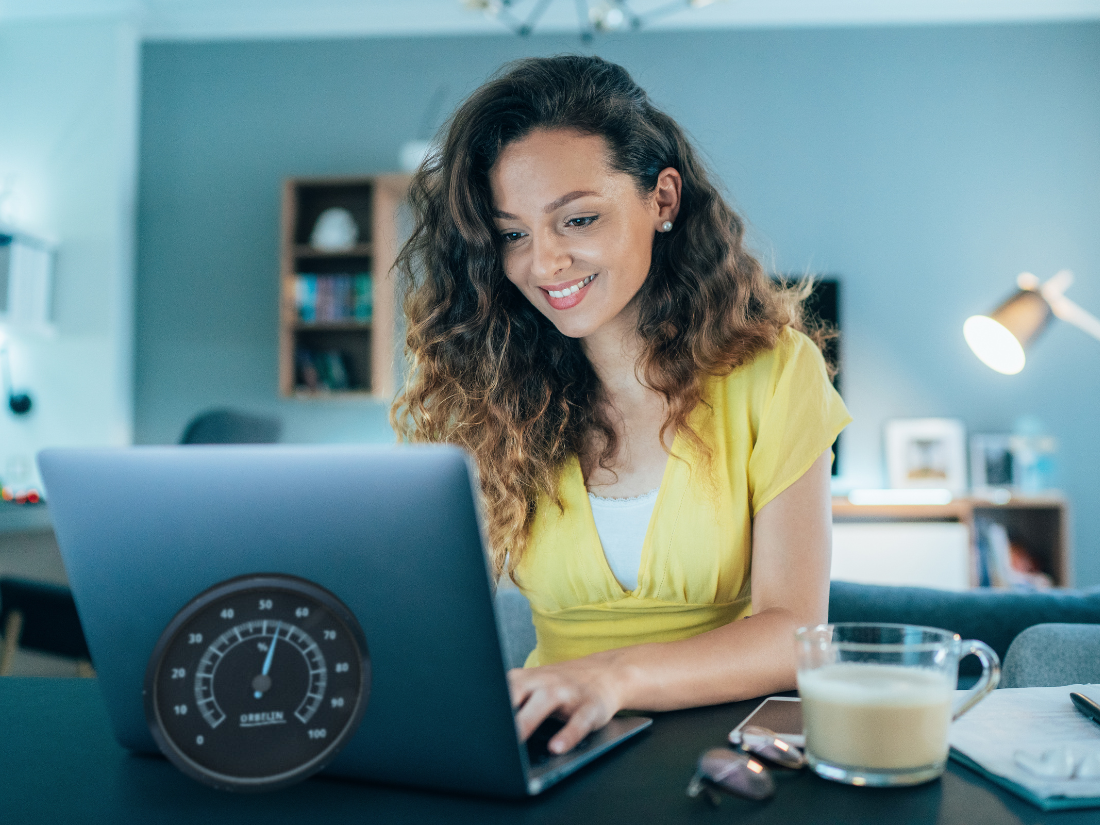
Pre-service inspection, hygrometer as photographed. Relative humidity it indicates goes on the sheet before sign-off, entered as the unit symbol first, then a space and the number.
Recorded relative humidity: % 55
